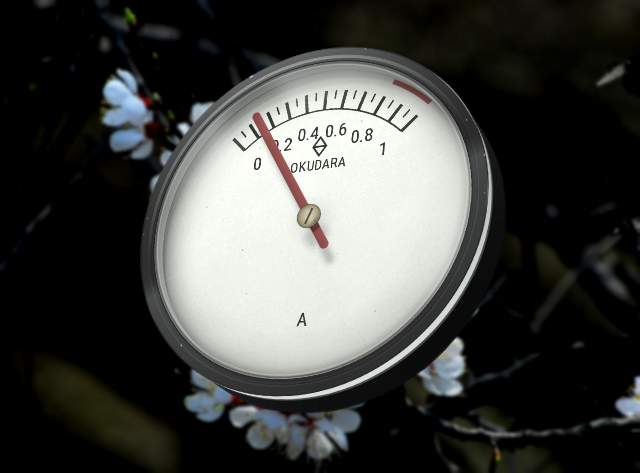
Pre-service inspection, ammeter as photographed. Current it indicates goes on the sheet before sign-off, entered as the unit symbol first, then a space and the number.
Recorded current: A 0.15
